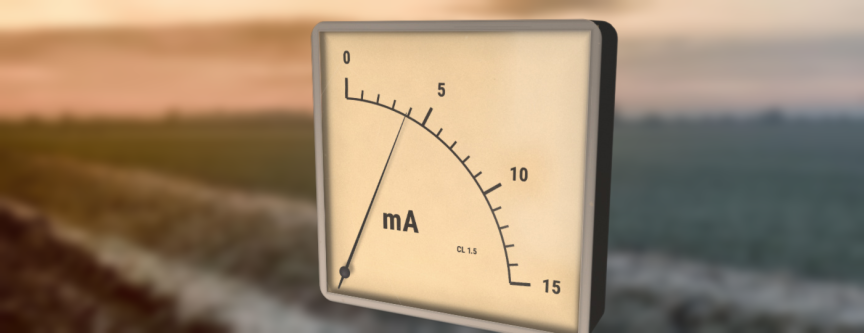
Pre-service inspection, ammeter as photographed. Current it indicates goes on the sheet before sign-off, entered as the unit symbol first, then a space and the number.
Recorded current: mA 4
